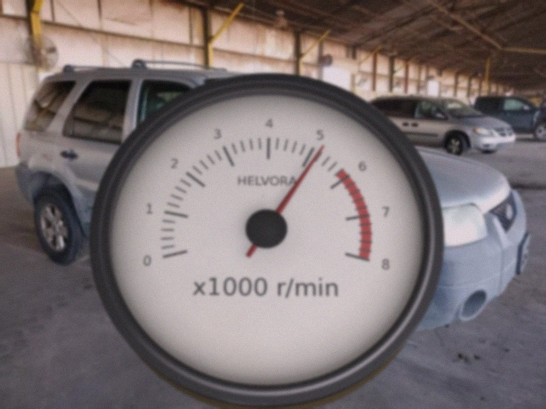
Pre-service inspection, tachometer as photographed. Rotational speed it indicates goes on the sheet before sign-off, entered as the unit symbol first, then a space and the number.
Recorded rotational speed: rpm 5200
